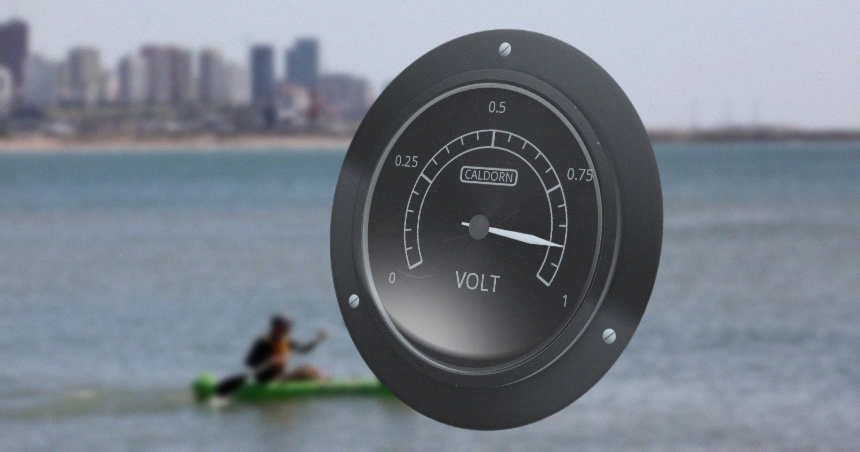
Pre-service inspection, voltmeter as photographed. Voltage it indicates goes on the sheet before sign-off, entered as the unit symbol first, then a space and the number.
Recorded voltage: V 0.9
